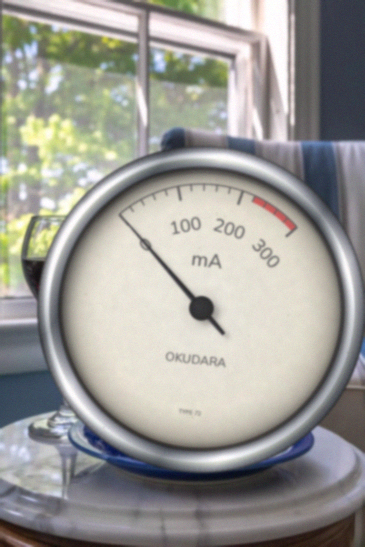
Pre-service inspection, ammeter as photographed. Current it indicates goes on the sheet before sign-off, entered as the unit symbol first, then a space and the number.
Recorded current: mA 0
